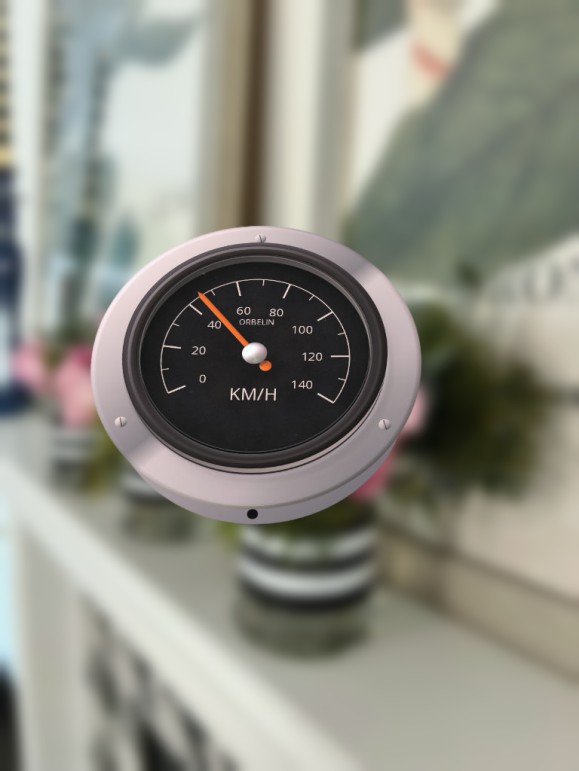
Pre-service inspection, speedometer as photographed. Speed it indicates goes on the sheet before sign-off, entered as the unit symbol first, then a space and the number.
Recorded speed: km/h 45
